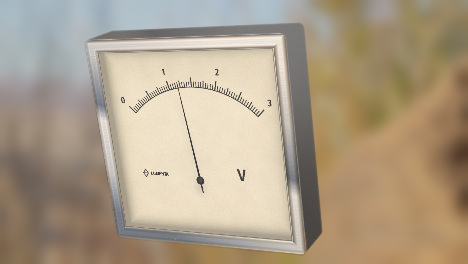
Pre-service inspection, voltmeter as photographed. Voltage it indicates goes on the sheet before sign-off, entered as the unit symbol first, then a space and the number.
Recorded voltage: V 1.25
